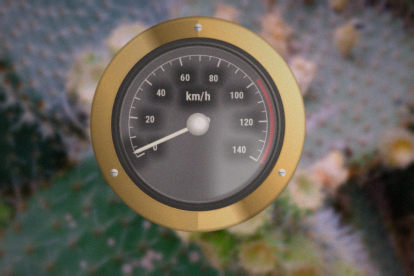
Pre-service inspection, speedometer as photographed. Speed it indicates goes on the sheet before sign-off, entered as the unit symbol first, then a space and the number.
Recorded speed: km/h 2.5
